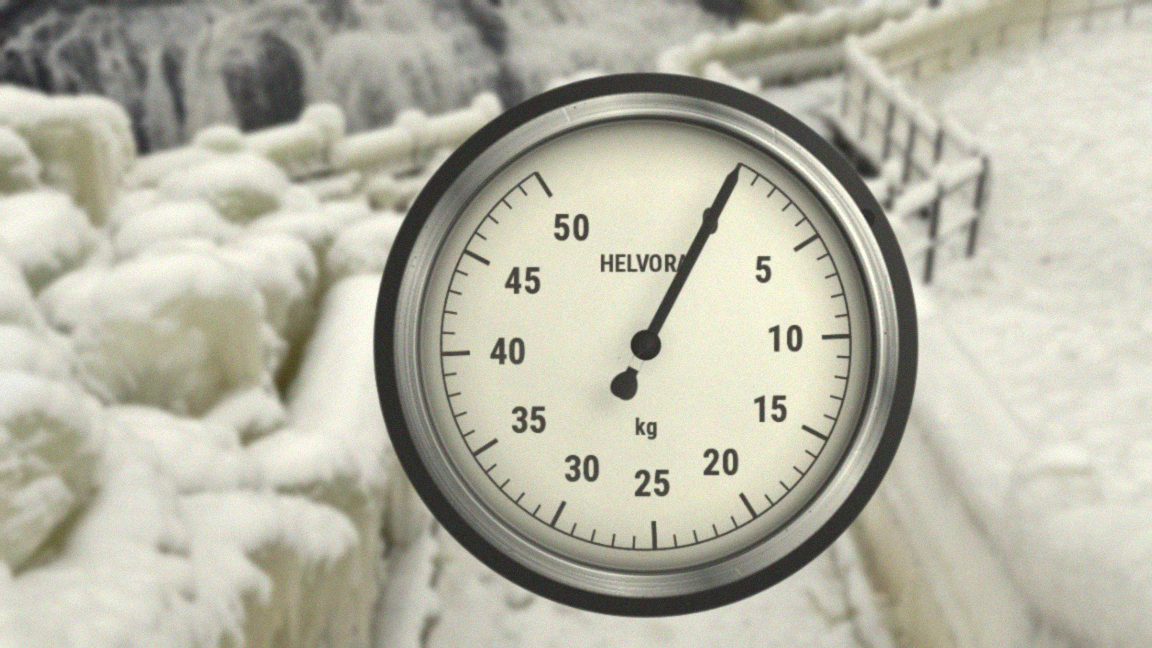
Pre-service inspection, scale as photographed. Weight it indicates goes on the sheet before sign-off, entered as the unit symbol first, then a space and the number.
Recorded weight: kg 0
